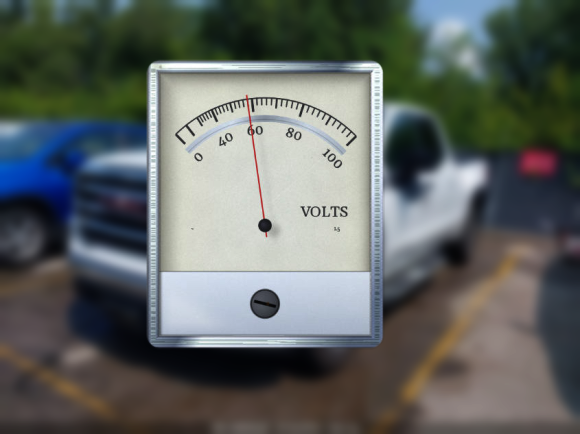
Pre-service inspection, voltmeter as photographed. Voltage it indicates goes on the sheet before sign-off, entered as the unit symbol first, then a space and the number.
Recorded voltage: V 58
